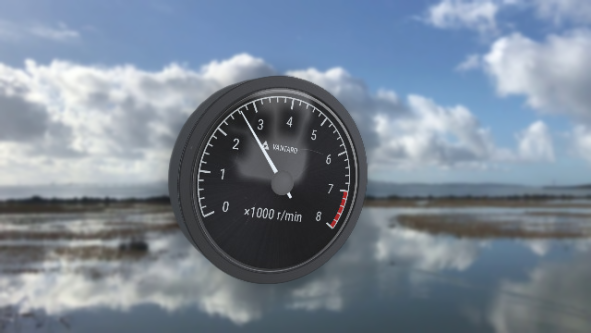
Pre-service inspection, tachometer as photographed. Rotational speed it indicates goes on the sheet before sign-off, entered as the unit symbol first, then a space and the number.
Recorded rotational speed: rpm 2600
